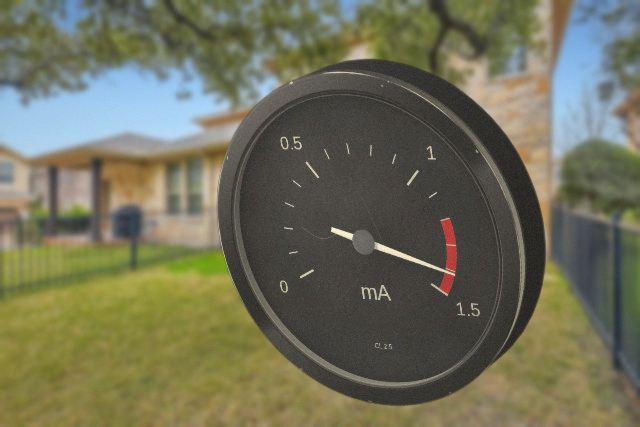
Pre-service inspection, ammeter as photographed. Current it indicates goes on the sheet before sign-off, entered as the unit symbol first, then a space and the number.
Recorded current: mA 1.4
